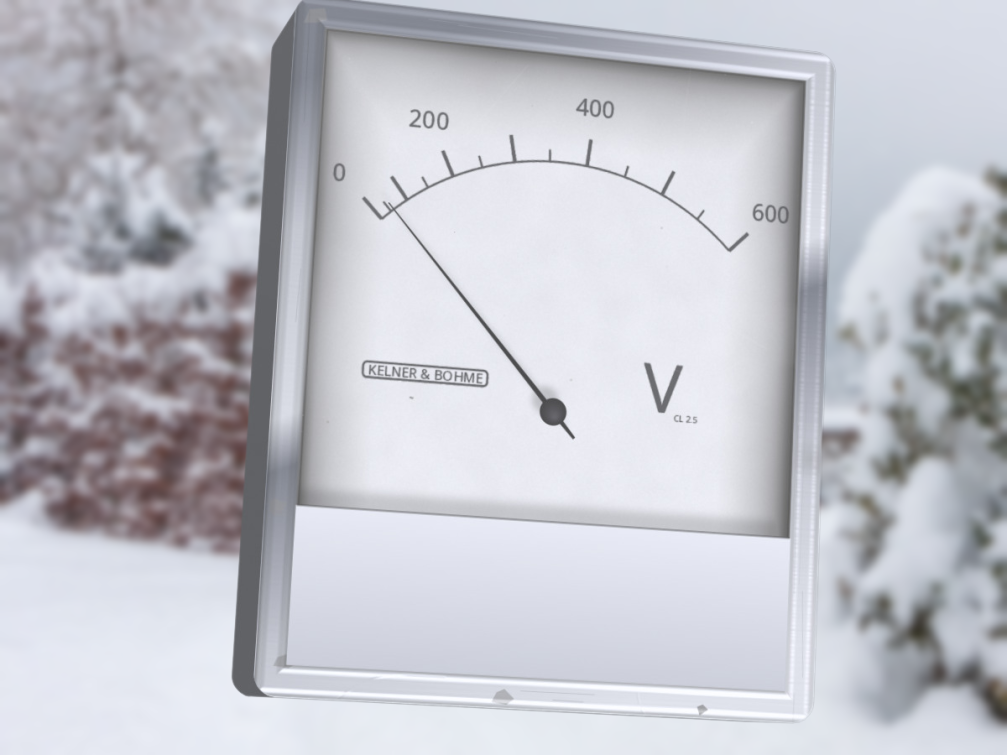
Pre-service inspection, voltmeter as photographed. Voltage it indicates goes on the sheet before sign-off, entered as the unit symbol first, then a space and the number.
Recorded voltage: V 50
